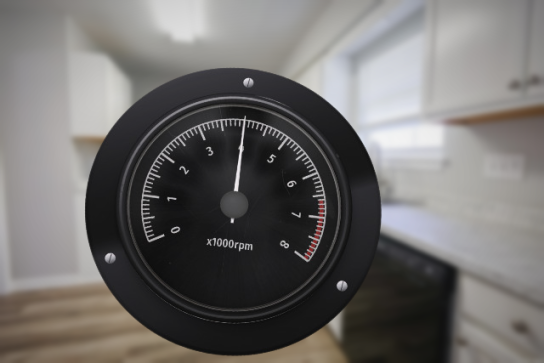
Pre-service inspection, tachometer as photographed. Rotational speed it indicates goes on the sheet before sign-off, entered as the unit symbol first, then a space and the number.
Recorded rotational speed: rpm 4000
